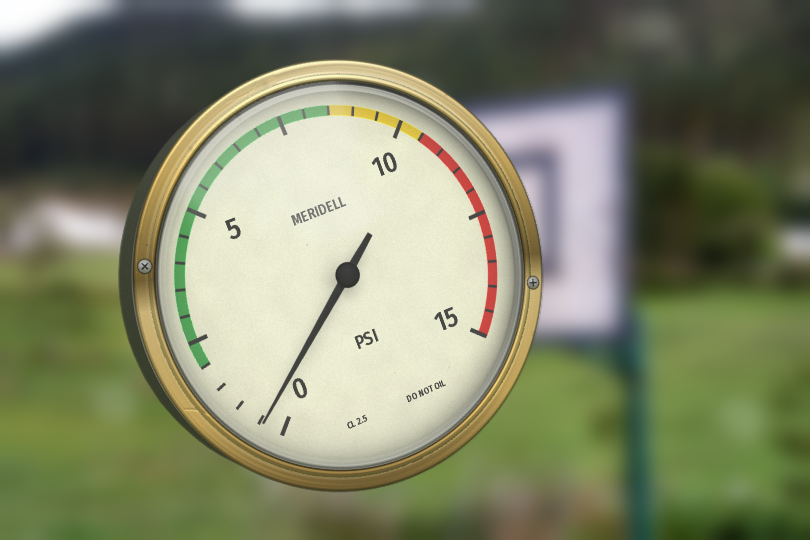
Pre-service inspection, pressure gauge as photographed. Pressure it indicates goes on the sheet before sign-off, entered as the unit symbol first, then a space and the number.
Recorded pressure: psi 0.5
